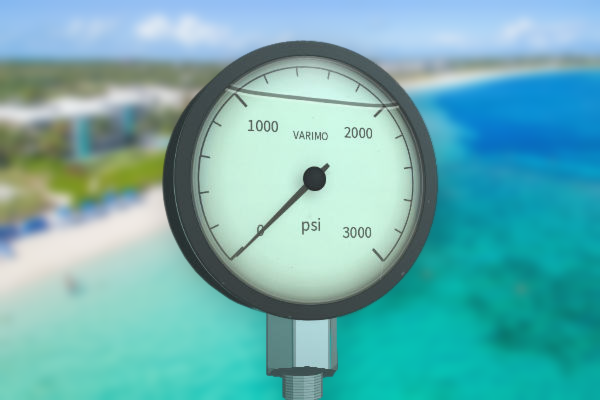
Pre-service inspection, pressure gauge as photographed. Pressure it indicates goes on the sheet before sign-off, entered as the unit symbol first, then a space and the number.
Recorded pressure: psi 0
